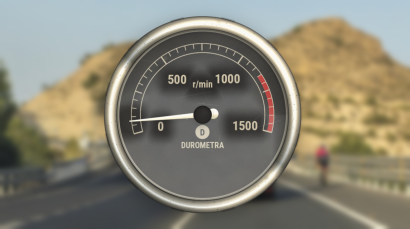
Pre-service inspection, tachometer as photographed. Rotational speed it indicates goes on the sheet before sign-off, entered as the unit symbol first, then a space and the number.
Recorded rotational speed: rpm 75
